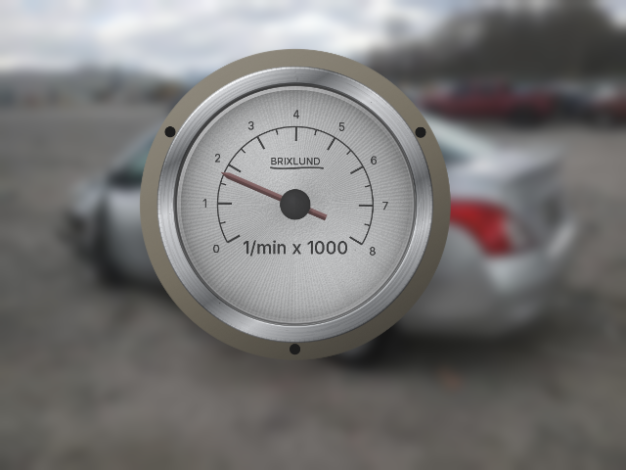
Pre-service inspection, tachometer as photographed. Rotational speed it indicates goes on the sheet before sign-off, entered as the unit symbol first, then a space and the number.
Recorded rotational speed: rpm 1750
